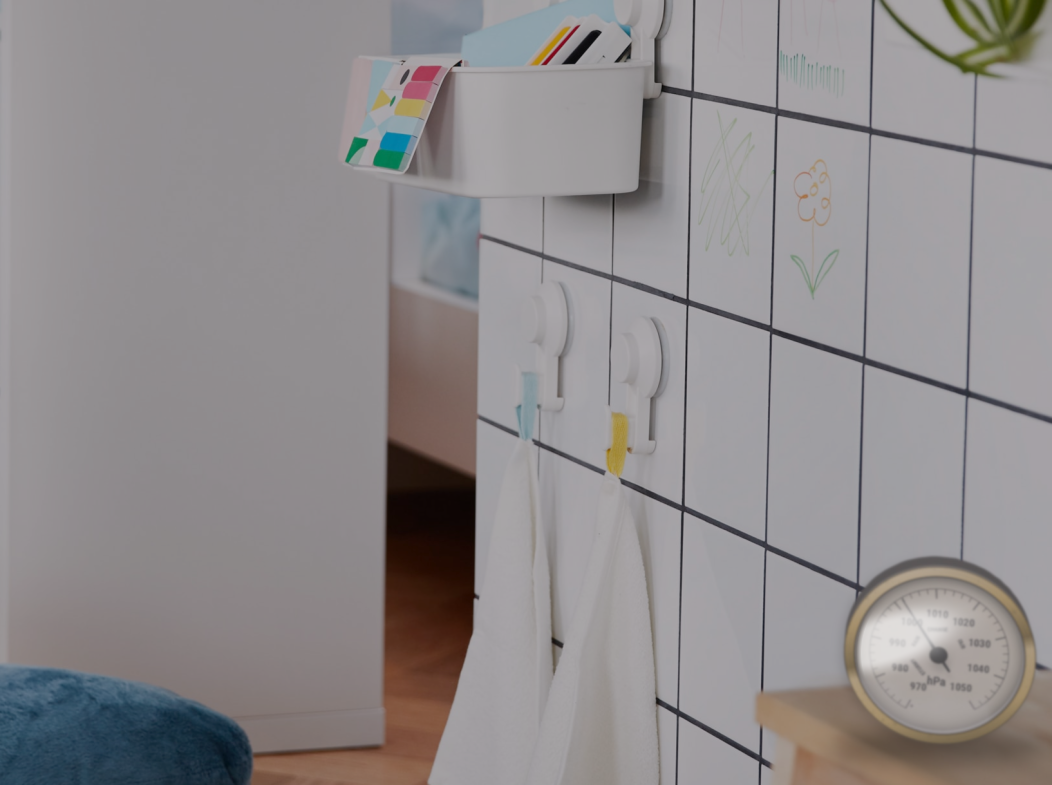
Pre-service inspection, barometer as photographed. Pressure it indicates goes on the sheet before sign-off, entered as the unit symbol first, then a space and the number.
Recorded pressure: hPa 1002
